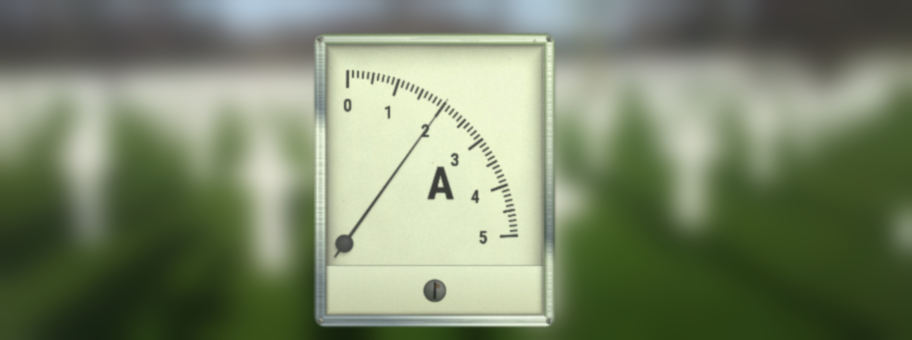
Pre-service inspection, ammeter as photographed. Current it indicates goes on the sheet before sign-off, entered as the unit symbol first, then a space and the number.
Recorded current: A 2
